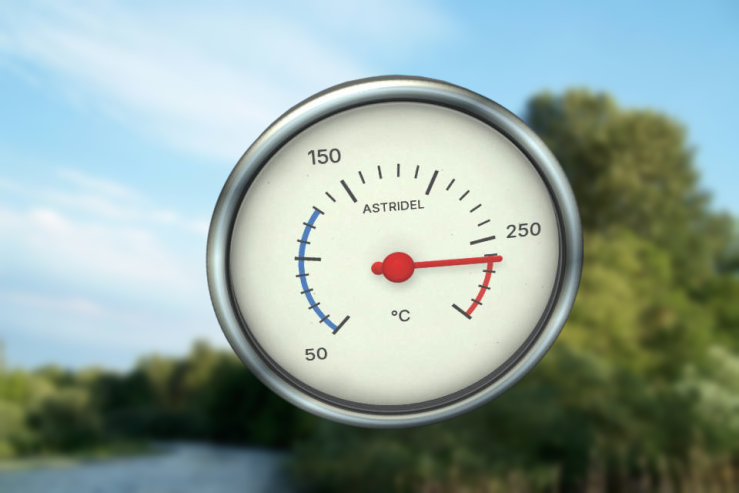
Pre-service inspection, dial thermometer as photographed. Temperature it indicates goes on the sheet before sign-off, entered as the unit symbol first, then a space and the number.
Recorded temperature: °C 260
